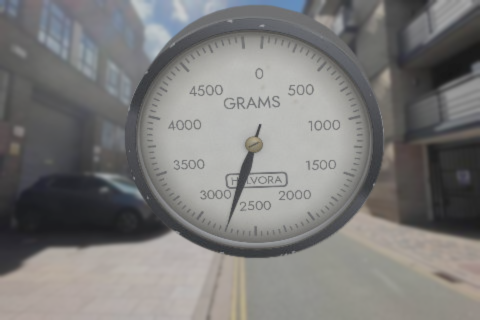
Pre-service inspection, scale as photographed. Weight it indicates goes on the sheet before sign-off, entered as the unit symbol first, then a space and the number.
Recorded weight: g 2750
